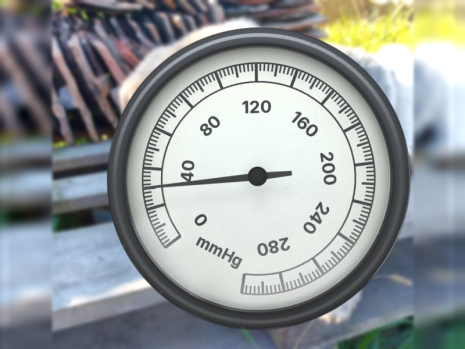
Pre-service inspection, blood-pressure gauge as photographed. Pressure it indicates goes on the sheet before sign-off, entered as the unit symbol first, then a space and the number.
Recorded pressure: mmHg 30
